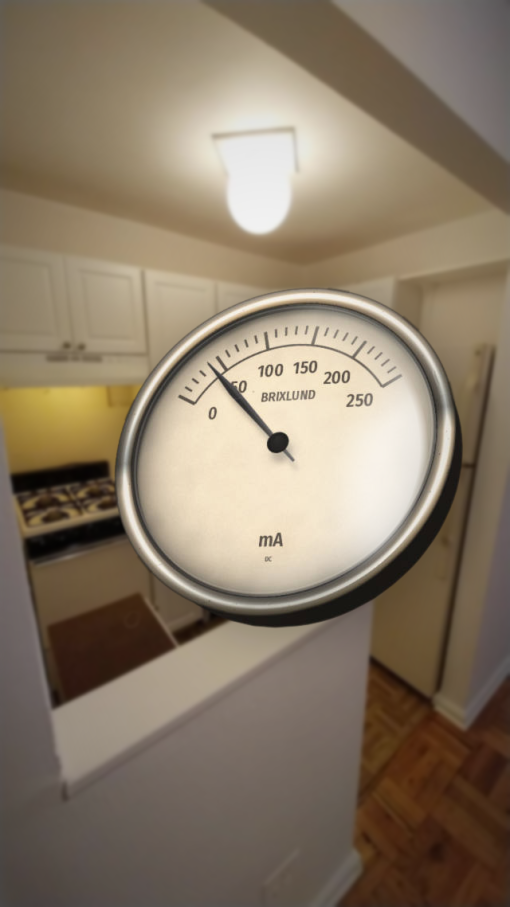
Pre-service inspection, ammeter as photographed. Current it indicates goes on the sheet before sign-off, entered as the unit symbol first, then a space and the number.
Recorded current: mA 40
